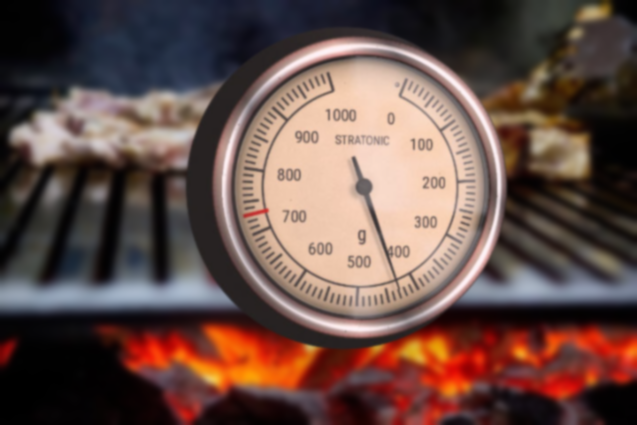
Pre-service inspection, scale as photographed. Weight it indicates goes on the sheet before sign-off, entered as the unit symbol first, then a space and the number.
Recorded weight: g 430
